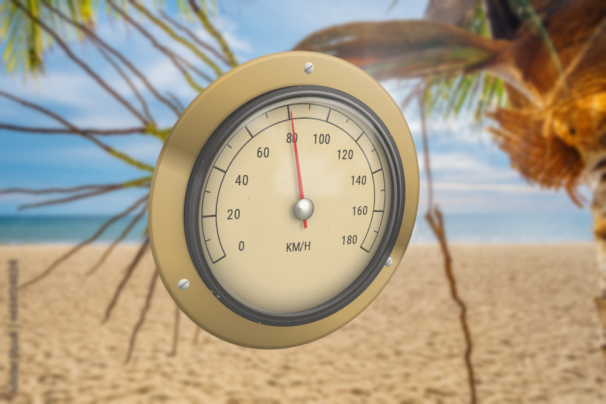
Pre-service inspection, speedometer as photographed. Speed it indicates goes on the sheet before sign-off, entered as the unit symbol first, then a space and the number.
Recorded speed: km/h 80
